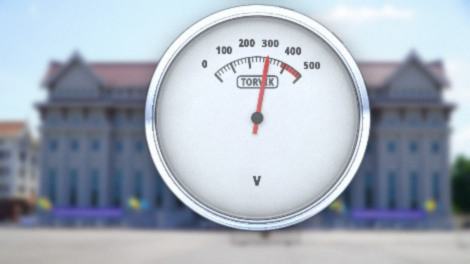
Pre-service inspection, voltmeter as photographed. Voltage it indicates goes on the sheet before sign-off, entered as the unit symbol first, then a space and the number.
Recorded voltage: V 300
